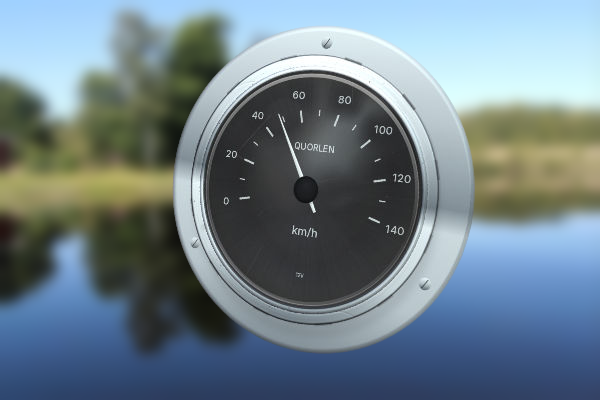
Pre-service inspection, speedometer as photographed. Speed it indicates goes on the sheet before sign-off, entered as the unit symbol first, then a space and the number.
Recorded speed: km/h 50
